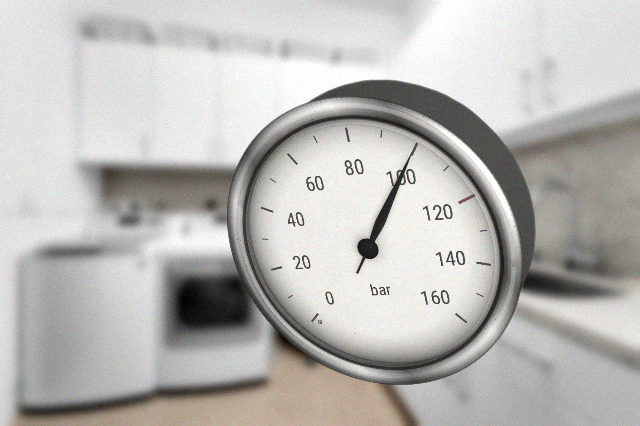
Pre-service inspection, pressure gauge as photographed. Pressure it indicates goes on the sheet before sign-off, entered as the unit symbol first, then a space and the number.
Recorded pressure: bar 100
